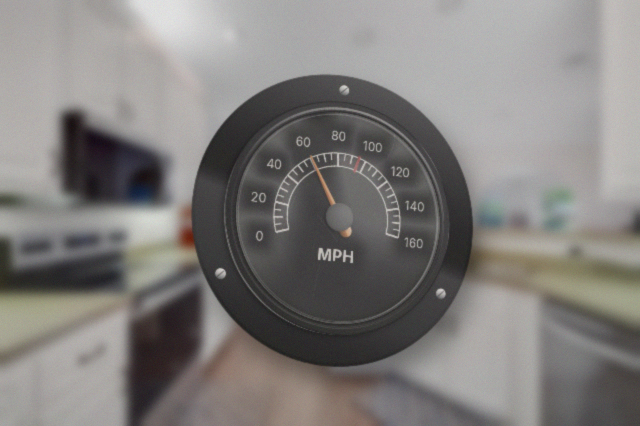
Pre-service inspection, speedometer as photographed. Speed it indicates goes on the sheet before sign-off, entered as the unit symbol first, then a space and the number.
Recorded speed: mph 60
